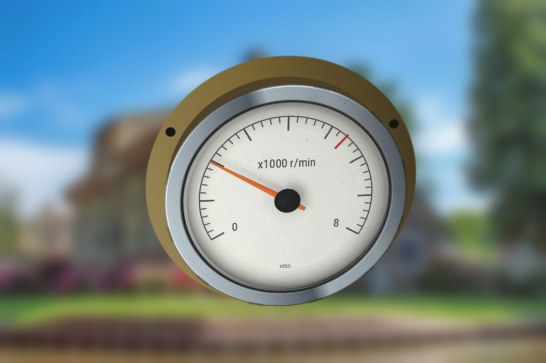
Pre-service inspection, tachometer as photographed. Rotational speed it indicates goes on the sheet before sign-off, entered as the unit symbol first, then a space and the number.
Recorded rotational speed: rpm 2000
